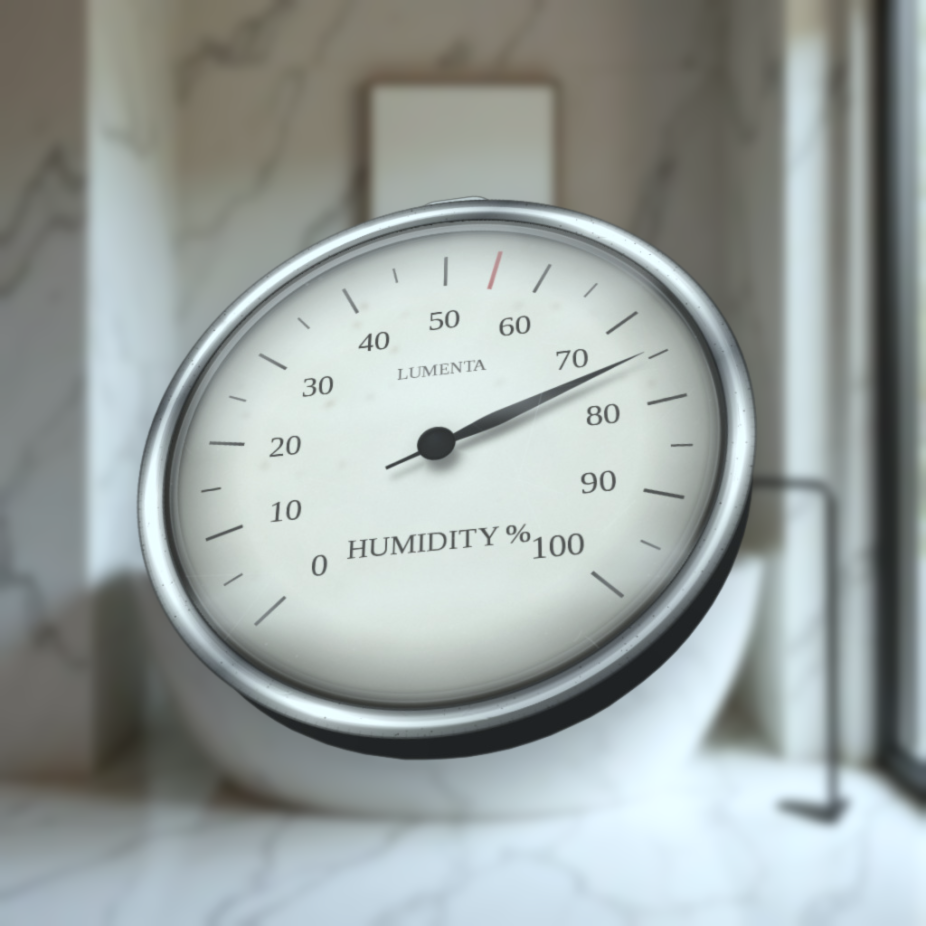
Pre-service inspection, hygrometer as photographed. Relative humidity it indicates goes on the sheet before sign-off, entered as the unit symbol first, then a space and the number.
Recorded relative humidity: % 75
